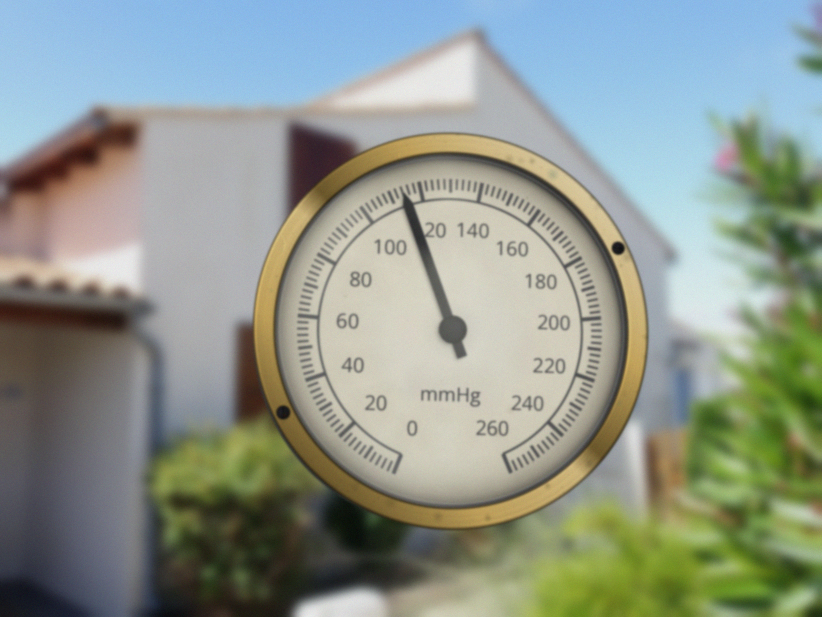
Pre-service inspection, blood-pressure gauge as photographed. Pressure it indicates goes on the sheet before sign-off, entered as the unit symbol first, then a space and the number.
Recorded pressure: mmHg 114
